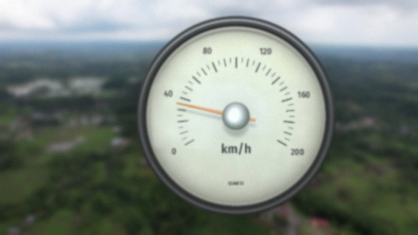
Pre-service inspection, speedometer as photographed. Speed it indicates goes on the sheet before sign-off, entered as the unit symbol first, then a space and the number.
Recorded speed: km/h 35
